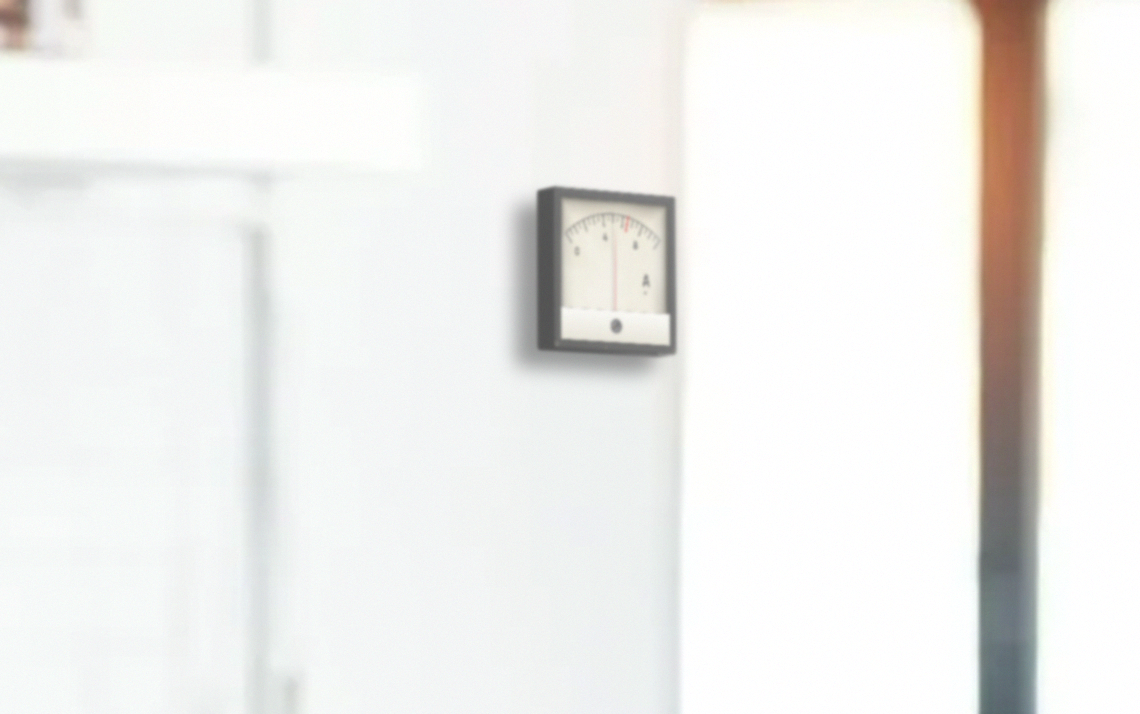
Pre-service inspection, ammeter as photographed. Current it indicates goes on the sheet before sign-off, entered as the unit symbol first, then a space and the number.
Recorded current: A 5
